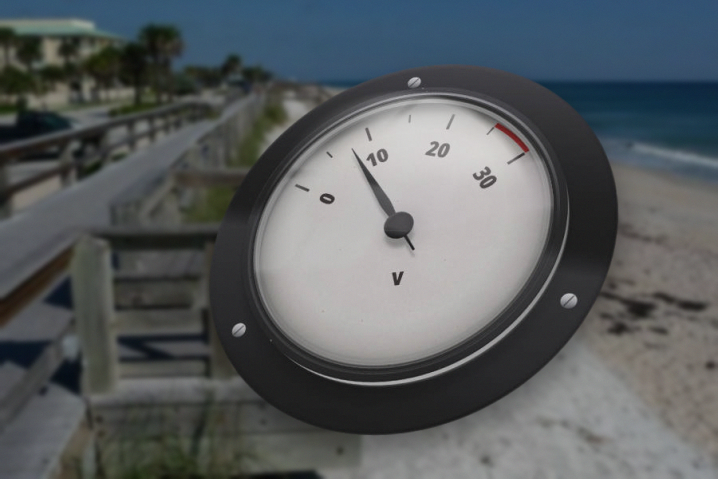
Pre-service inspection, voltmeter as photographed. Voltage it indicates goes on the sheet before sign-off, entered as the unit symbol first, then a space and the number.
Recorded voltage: V 7.5
